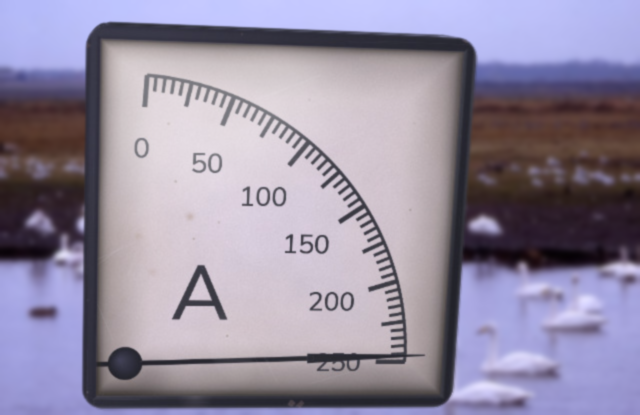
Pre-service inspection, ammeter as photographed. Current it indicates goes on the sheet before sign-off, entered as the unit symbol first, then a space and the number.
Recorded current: A 245
